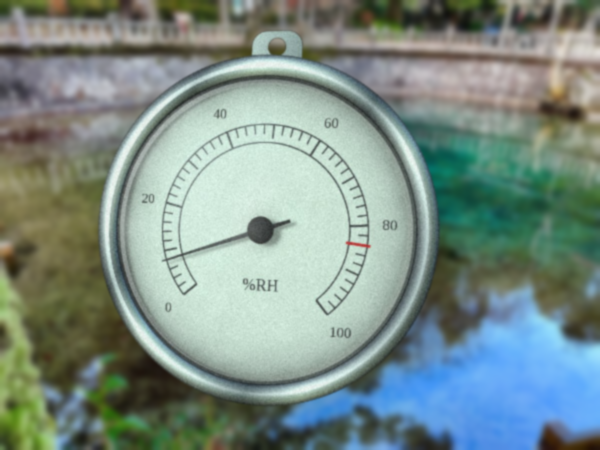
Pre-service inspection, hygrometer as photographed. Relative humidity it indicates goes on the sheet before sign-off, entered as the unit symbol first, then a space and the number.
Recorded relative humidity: % 8
